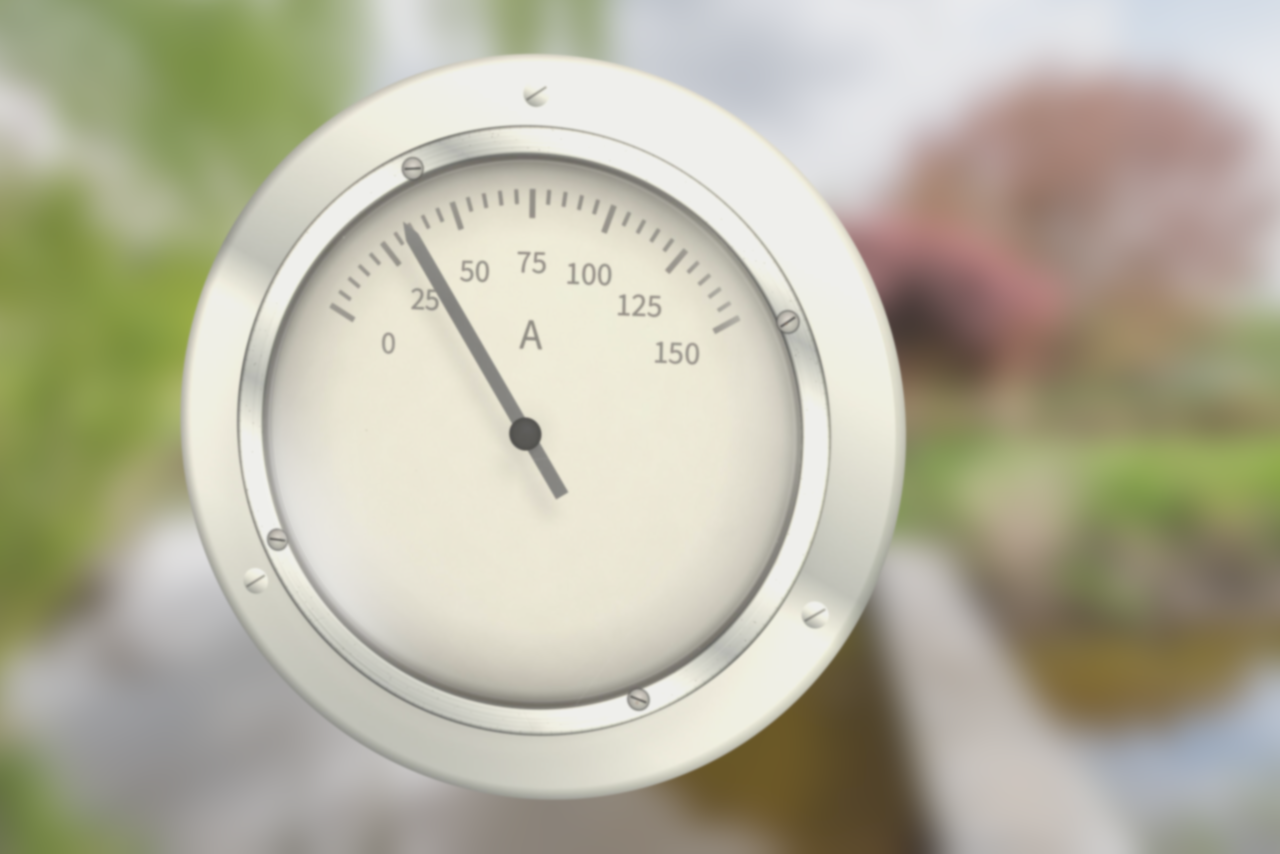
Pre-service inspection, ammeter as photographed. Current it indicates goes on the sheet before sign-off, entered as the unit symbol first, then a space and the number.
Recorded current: A 35
